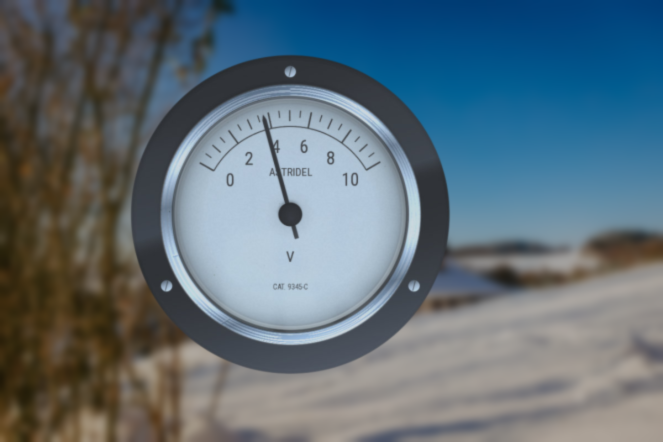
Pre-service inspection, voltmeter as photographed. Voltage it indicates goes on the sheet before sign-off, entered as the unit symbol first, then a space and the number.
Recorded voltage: V 3.75
